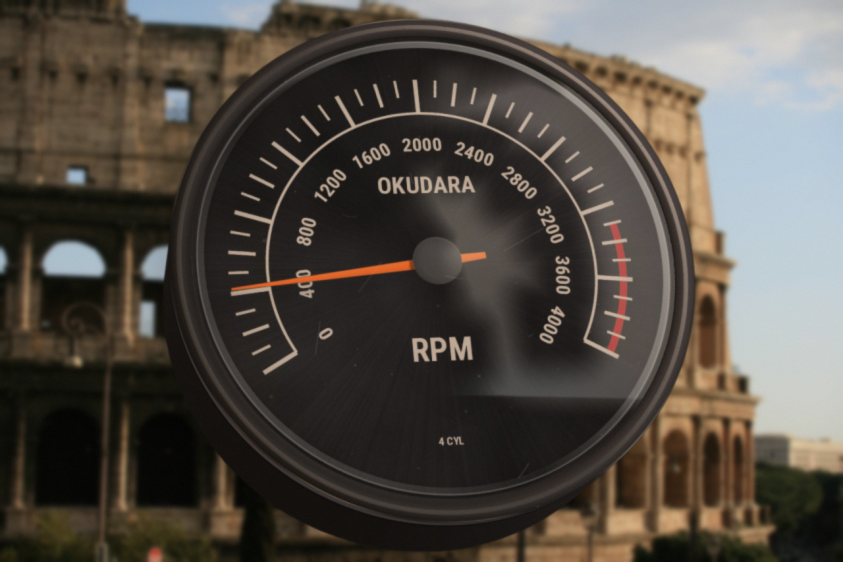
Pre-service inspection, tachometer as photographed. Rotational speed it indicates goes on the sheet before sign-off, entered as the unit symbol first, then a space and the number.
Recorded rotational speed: rpm 400
